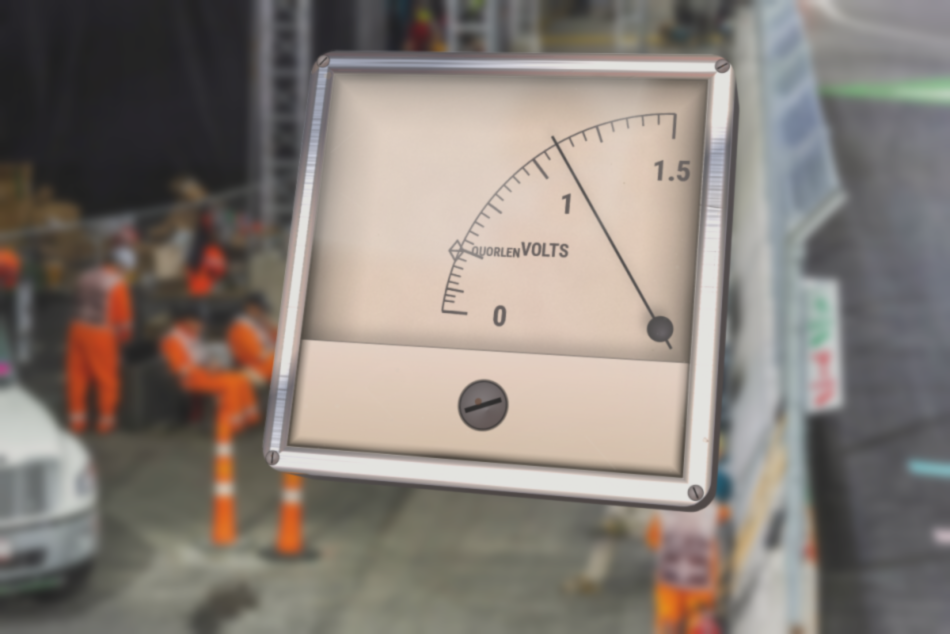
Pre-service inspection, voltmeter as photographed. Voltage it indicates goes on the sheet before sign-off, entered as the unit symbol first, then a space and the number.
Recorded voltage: V 1.1
